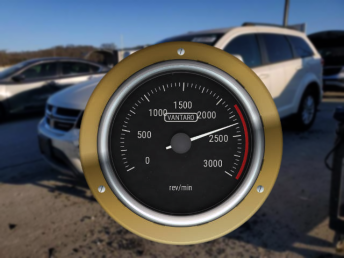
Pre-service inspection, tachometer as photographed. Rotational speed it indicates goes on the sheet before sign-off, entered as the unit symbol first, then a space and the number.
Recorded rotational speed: rpm 2350
